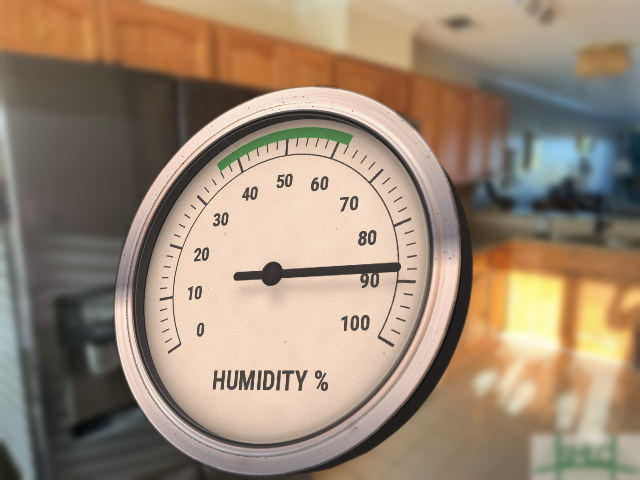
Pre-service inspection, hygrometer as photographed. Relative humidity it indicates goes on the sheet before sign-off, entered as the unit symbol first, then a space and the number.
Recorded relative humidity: % 88
